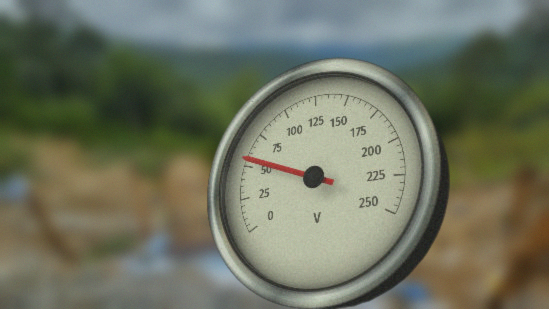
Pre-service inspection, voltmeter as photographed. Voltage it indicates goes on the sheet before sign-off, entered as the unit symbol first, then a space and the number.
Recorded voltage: V 55
